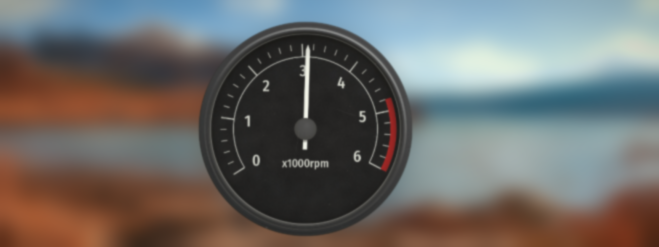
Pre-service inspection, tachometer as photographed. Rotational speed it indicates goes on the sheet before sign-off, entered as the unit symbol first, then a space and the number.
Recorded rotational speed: rpm 3100
